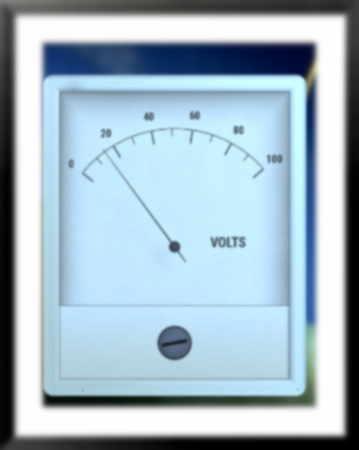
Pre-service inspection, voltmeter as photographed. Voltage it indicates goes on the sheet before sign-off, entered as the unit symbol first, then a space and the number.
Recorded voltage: V 15
